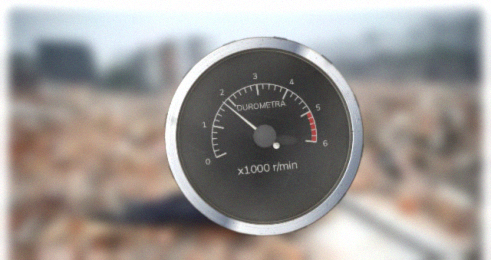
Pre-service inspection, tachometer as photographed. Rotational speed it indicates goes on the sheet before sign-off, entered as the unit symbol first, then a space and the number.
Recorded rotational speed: rpm 1800
